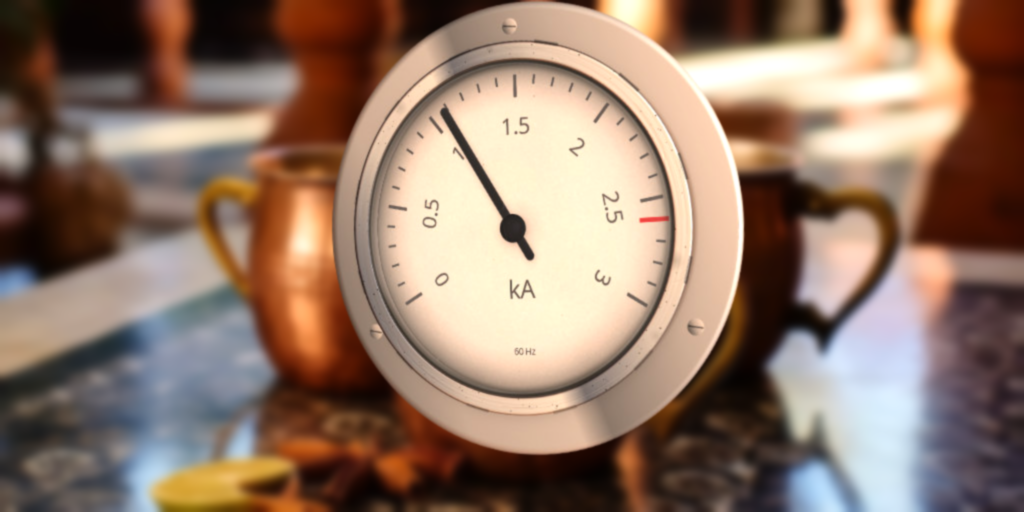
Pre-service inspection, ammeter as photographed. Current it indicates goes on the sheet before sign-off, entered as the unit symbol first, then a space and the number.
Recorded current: kA 1.1
